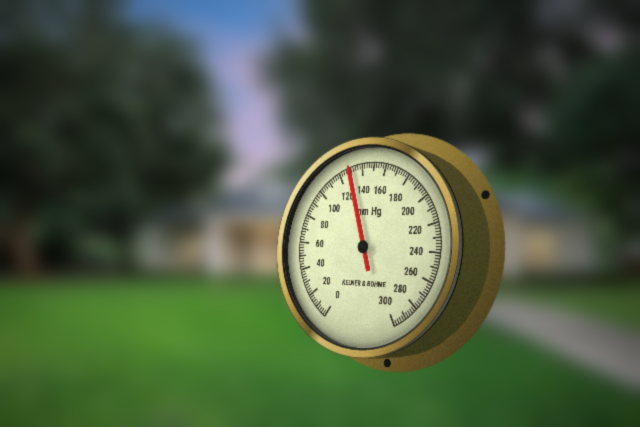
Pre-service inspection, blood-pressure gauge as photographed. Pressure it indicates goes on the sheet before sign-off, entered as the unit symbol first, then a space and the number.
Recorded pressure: mmHg 130
